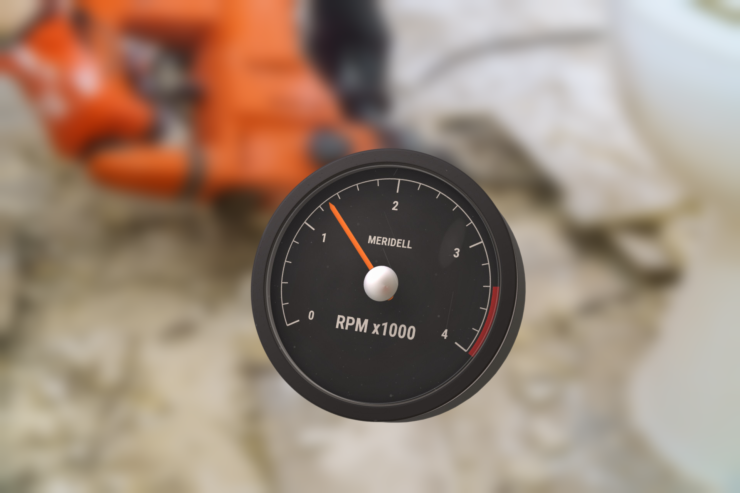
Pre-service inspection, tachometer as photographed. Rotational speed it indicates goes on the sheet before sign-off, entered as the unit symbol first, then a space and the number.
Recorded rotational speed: rpm 1300
